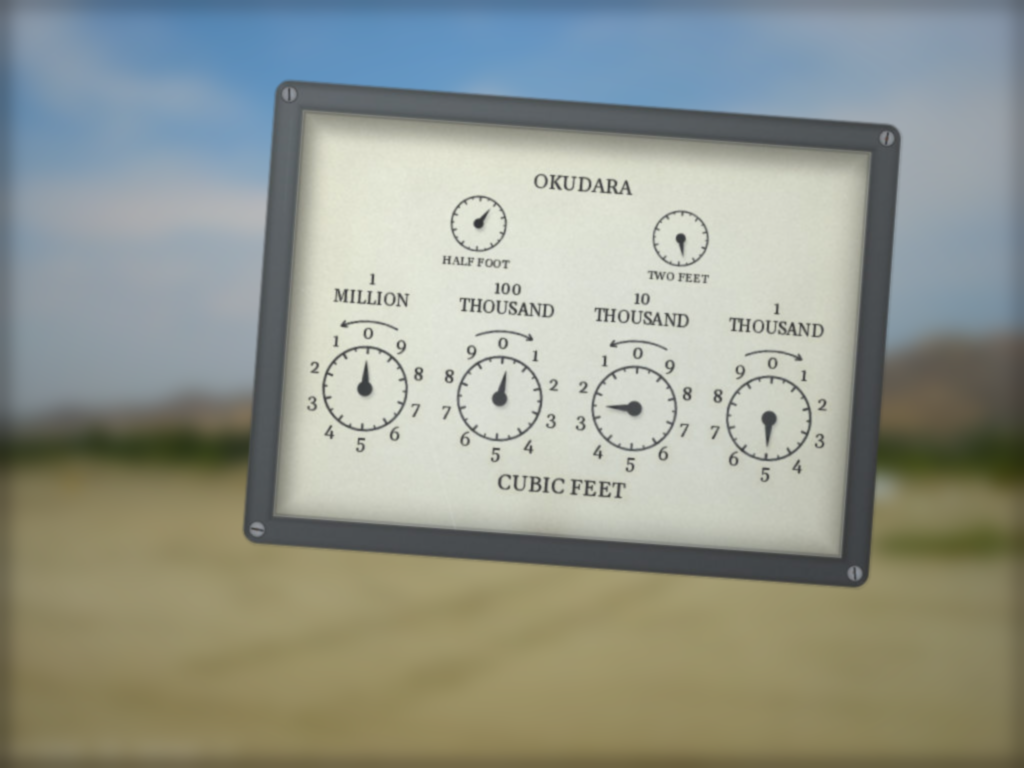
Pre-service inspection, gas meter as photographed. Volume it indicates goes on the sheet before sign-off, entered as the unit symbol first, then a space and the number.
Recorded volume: ft³ 2500
